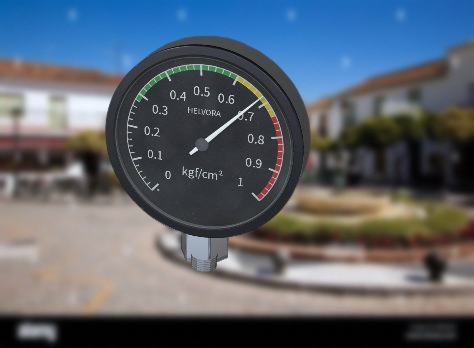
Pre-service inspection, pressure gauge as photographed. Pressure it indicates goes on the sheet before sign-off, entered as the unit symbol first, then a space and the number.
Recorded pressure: kg/cm² 0.68
